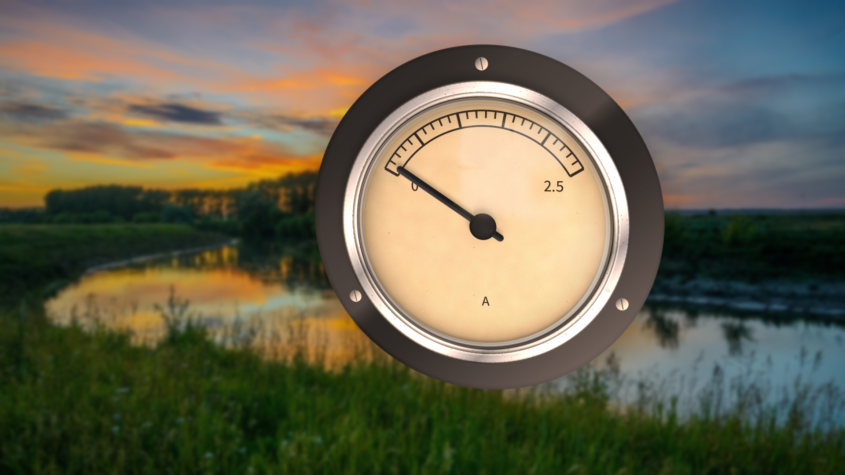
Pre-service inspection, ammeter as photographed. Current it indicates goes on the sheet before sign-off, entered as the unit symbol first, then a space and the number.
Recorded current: A 0.1
